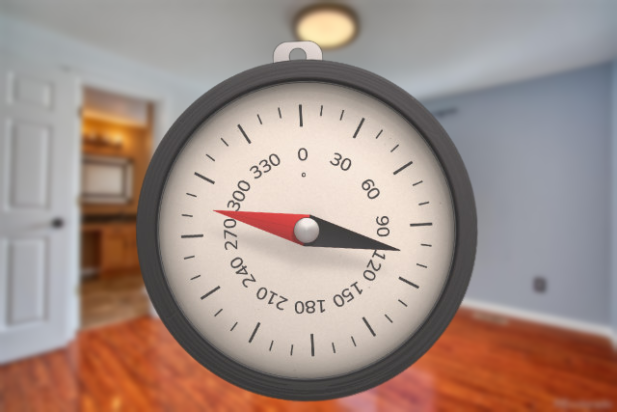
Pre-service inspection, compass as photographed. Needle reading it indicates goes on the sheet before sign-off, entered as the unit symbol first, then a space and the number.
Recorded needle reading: ° 285
